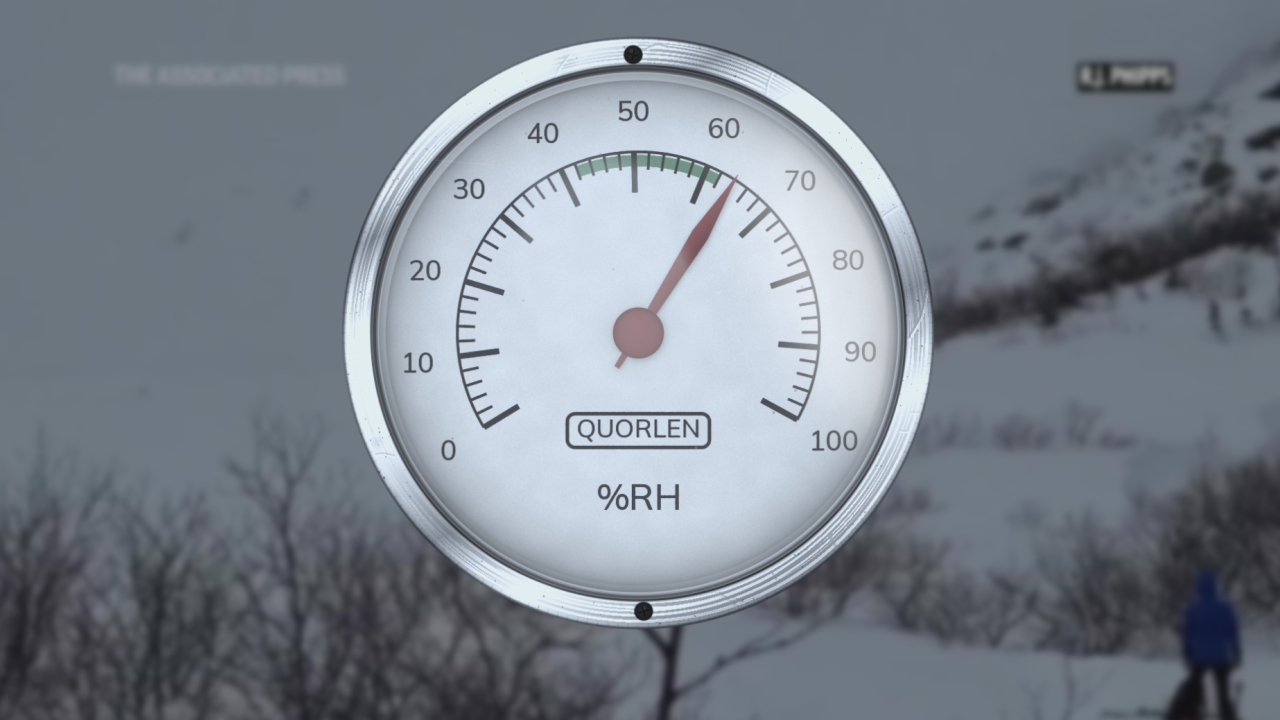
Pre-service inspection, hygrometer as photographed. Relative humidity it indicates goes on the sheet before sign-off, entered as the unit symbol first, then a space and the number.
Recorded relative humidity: % 64
